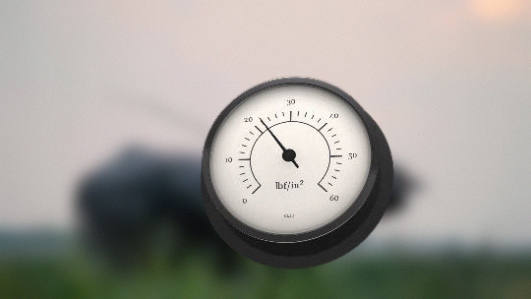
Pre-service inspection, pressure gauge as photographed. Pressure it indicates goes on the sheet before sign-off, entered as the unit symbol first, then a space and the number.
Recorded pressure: psi 22
